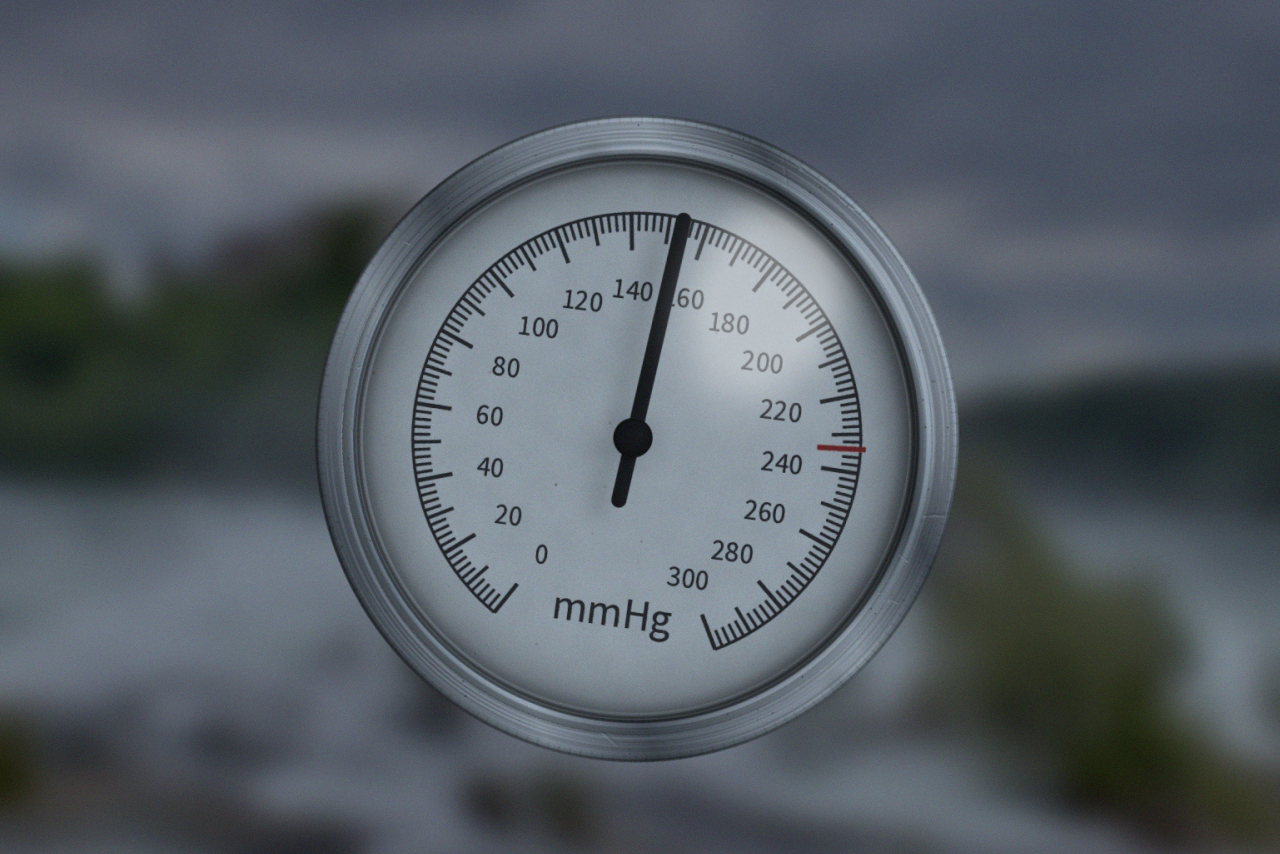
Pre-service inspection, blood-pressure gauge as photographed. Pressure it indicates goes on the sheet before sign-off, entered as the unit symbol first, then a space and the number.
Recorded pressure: mmHg 154
